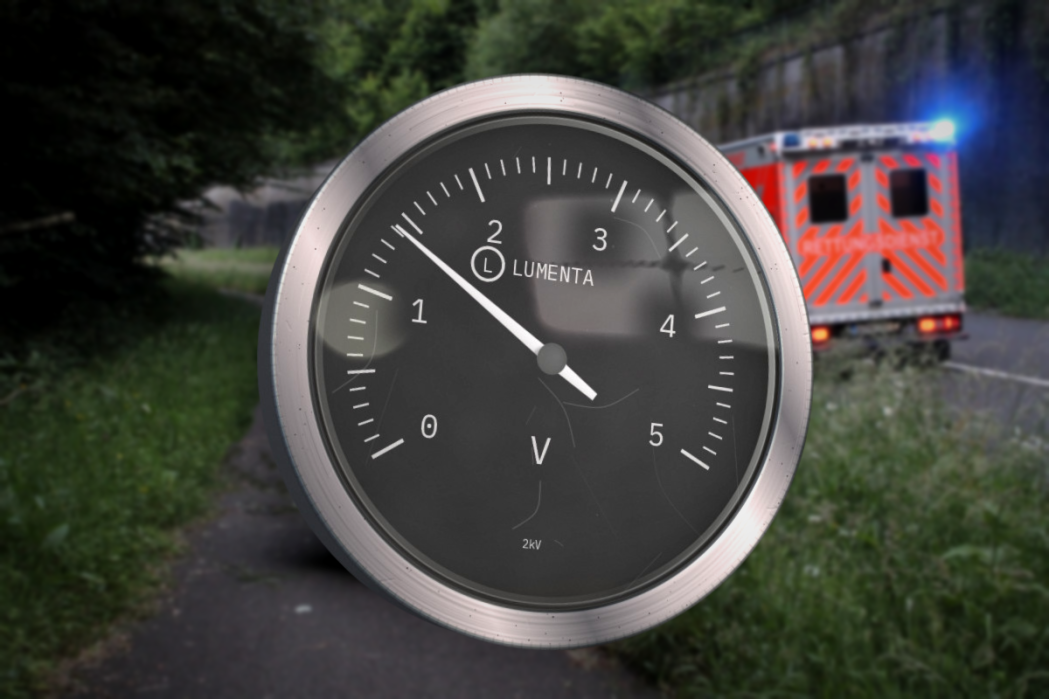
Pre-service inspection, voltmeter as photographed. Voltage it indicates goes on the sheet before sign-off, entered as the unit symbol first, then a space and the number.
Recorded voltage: V 1.4
